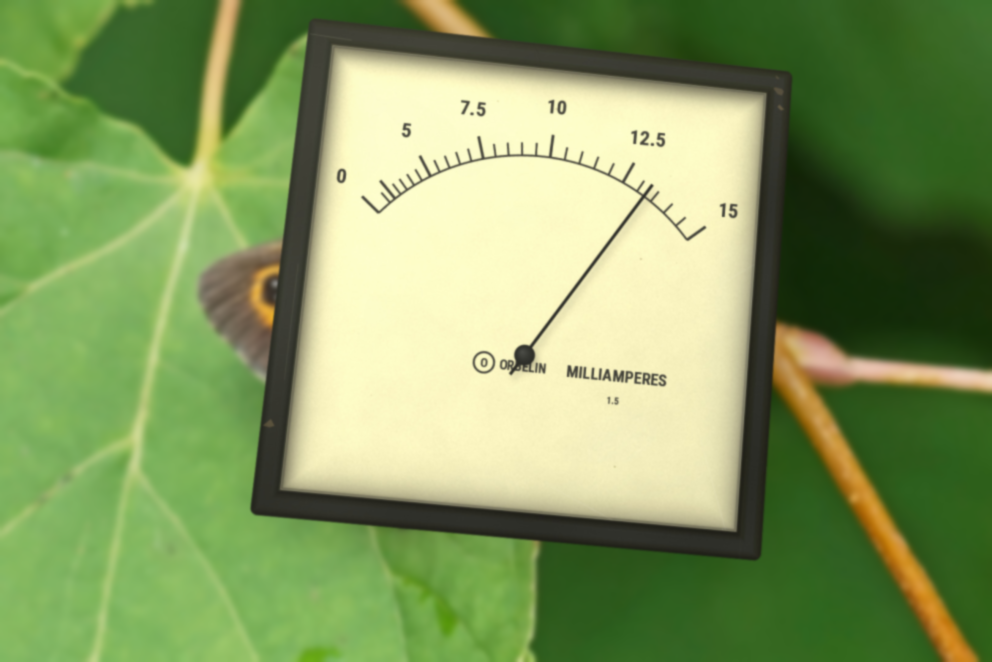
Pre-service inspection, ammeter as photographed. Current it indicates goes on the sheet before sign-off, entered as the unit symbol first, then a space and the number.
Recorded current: mA 13.25
